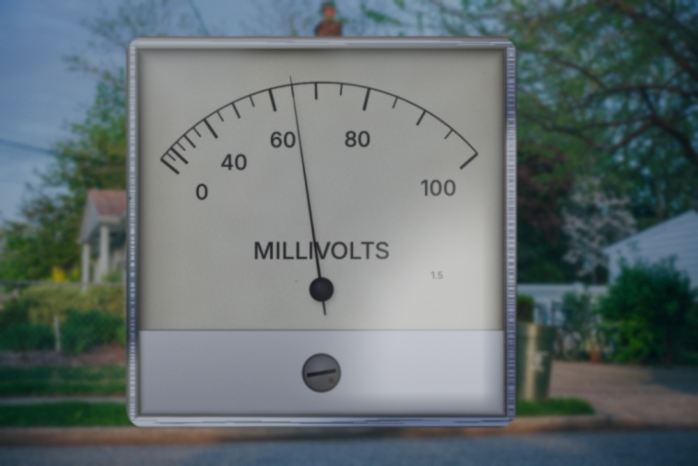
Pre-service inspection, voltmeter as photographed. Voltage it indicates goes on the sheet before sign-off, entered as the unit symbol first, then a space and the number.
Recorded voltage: mV 65
